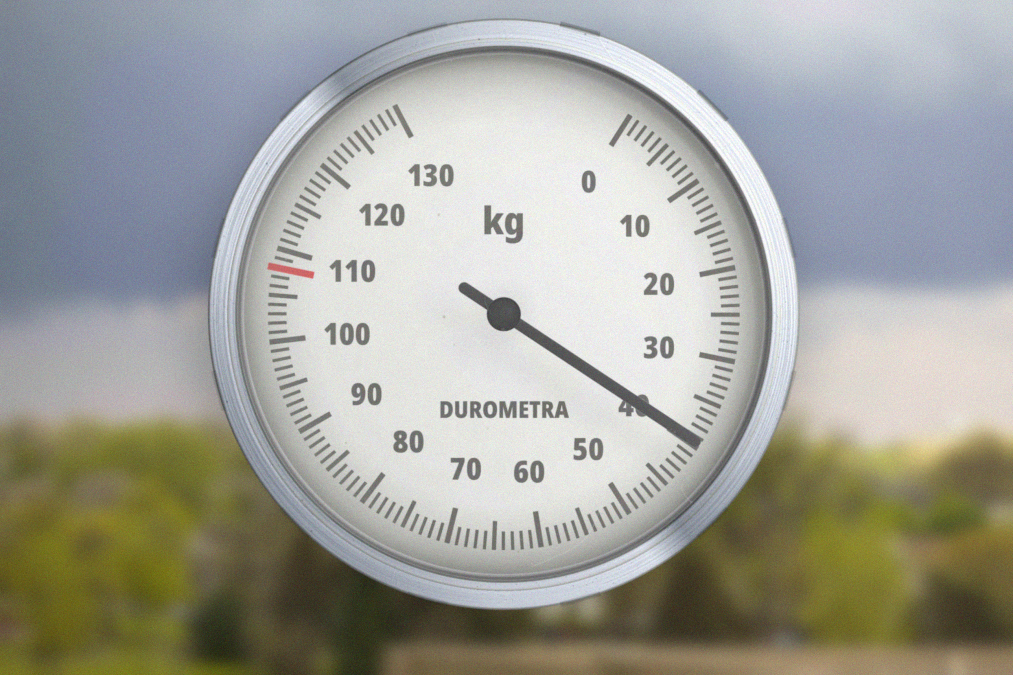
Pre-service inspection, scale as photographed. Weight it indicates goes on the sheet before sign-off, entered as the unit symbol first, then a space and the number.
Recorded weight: kg 39.5
